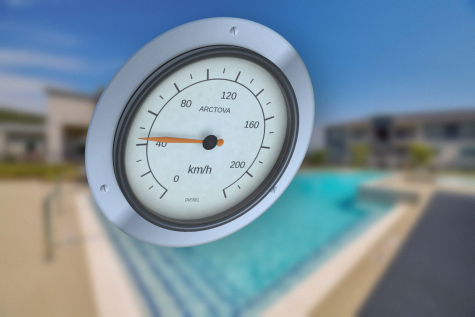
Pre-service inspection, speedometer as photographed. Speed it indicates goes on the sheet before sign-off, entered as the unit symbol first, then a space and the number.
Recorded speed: km/h 45
